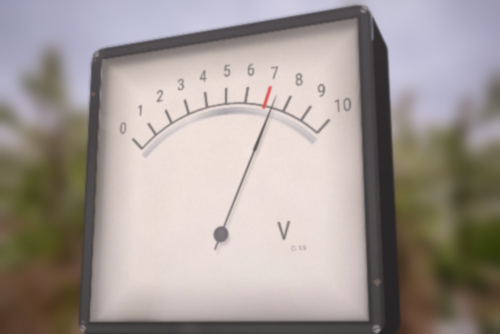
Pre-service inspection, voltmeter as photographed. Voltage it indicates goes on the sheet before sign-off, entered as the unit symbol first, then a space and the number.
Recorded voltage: V 7.5
